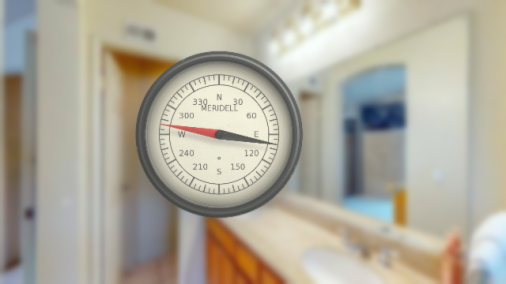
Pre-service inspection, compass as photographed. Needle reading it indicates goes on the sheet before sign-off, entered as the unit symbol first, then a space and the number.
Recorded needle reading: ° 280
